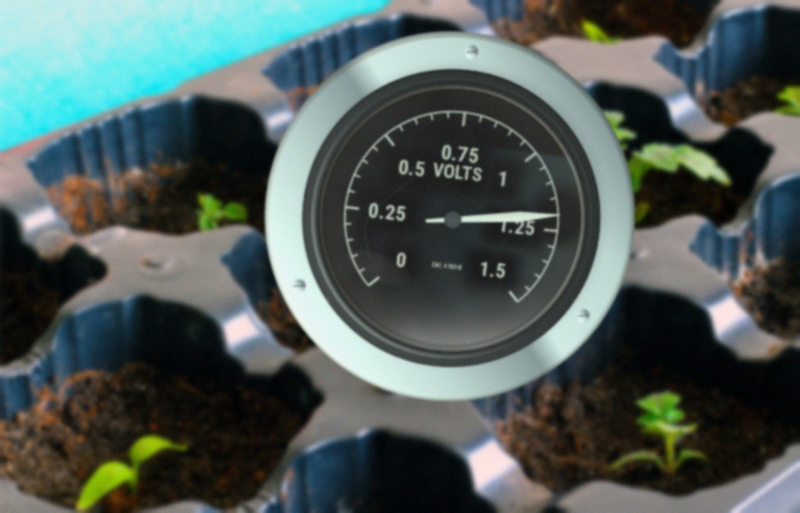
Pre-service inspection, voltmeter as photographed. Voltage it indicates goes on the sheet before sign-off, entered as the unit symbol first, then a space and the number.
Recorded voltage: V 1.2
